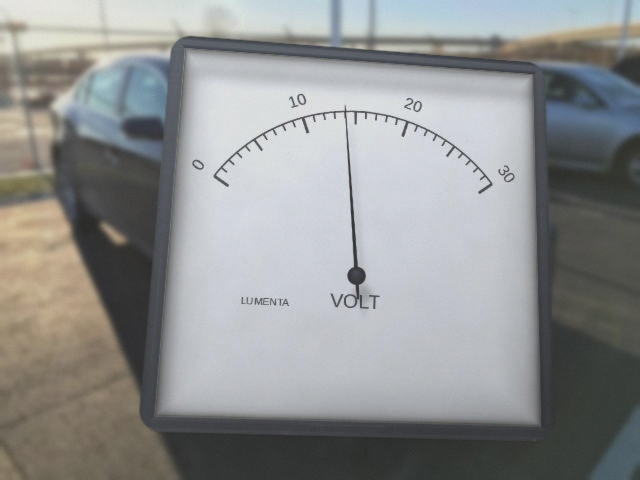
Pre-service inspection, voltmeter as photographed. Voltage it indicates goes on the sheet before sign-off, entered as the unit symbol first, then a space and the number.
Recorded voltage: V 14
